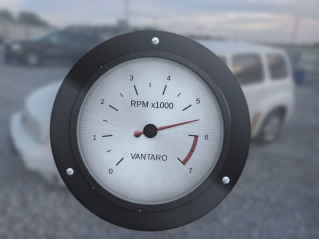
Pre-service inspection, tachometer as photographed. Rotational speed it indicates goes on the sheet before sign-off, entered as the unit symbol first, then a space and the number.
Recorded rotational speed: rpm 5500
